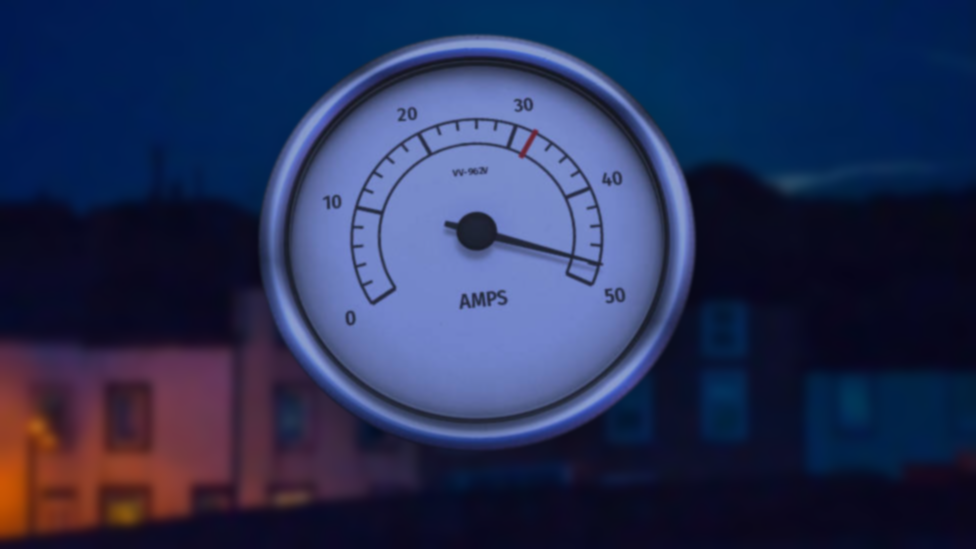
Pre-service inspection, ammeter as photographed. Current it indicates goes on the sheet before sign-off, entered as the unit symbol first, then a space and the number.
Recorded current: A 48
